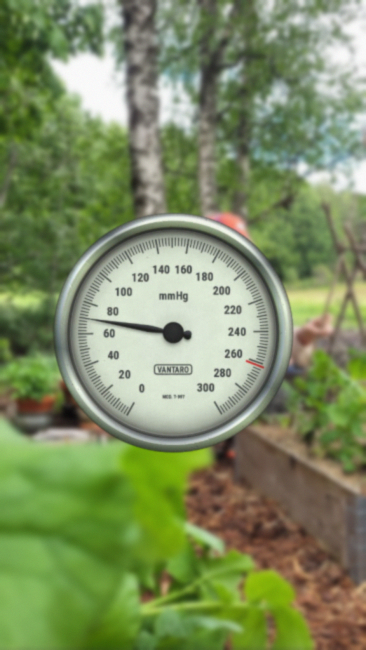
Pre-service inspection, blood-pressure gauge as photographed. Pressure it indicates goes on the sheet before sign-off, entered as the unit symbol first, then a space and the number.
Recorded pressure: mmHg 70
